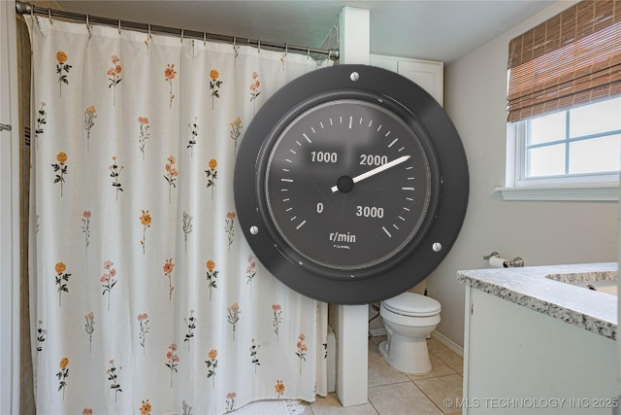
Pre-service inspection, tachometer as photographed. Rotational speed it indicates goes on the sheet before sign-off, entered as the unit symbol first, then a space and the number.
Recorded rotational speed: rpm 2200
